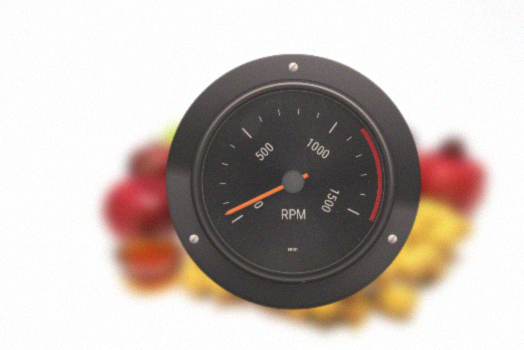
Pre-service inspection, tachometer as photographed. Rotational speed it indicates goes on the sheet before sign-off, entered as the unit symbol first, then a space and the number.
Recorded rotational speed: rpm 50
